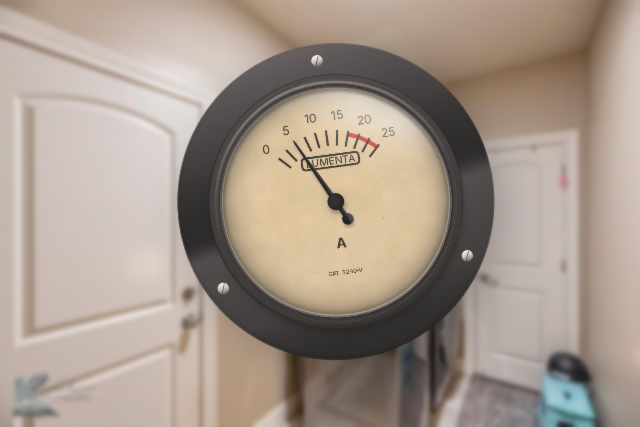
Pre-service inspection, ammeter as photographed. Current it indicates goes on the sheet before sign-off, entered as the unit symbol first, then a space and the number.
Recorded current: A 5
